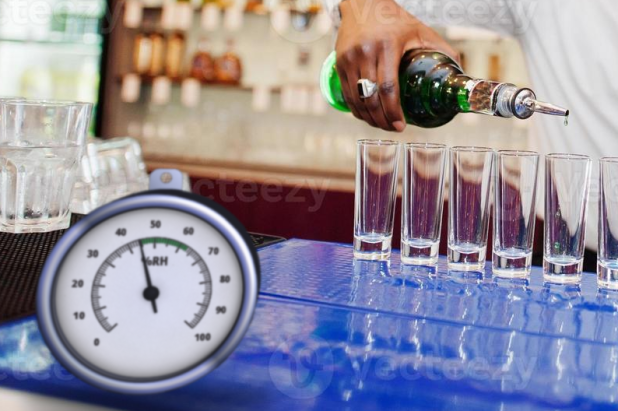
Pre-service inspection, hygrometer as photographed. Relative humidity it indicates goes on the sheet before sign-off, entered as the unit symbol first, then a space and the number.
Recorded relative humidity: % 45
